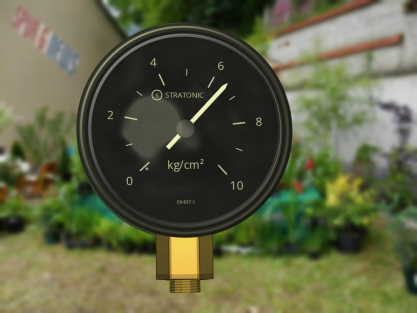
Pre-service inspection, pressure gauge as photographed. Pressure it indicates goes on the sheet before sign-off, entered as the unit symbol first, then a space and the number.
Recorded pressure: kg/cm² 6.5
